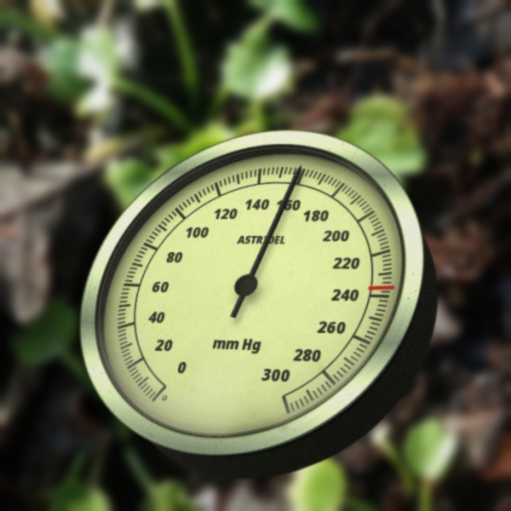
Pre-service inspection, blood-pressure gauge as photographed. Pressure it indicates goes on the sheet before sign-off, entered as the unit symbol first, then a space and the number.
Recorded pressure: mmHg 160
